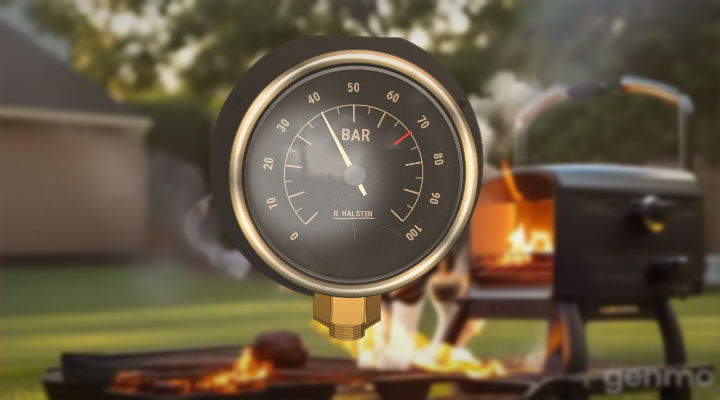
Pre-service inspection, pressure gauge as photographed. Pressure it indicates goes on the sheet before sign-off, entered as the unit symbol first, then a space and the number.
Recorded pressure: bar 40
